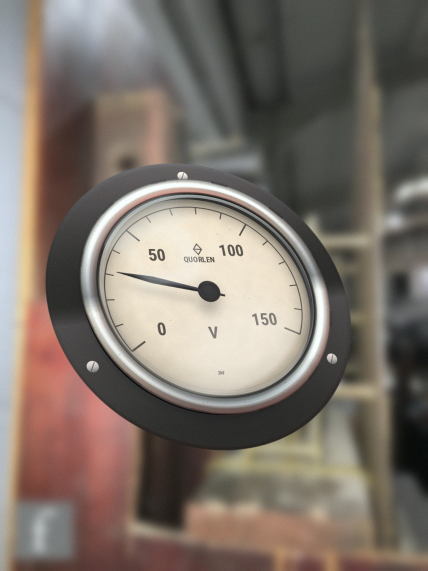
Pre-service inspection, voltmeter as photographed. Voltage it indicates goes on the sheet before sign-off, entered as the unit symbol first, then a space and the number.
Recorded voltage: V 30
